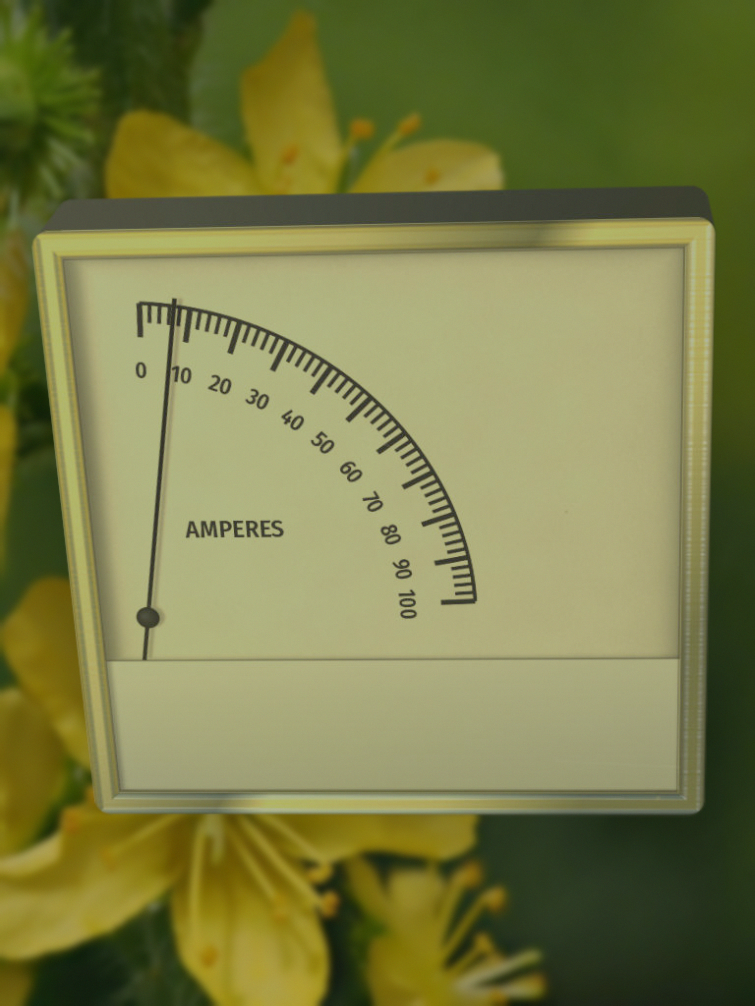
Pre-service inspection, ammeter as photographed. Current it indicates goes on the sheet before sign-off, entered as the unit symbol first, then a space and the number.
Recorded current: A 7
